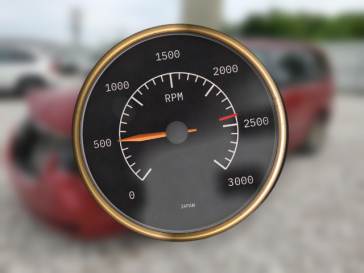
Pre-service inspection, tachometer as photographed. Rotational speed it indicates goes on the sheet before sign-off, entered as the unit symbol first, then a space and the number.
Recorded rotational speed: rpm 500
